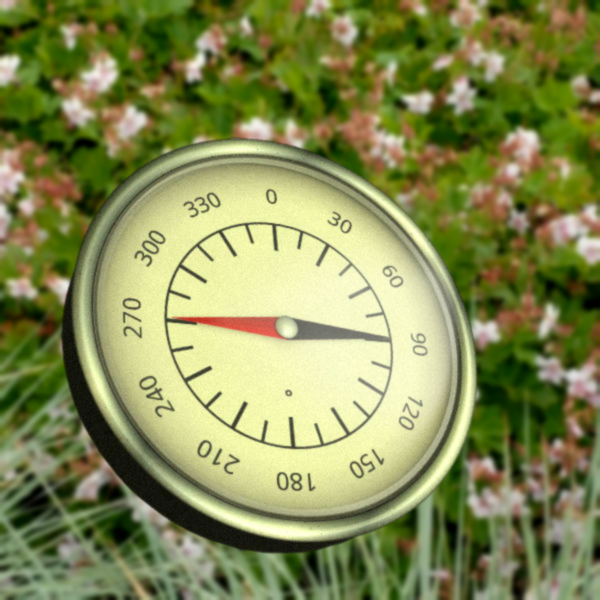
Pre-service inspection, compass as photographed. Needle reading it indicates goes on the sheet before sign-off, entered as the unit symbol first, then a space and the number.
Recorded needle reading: ° 270
